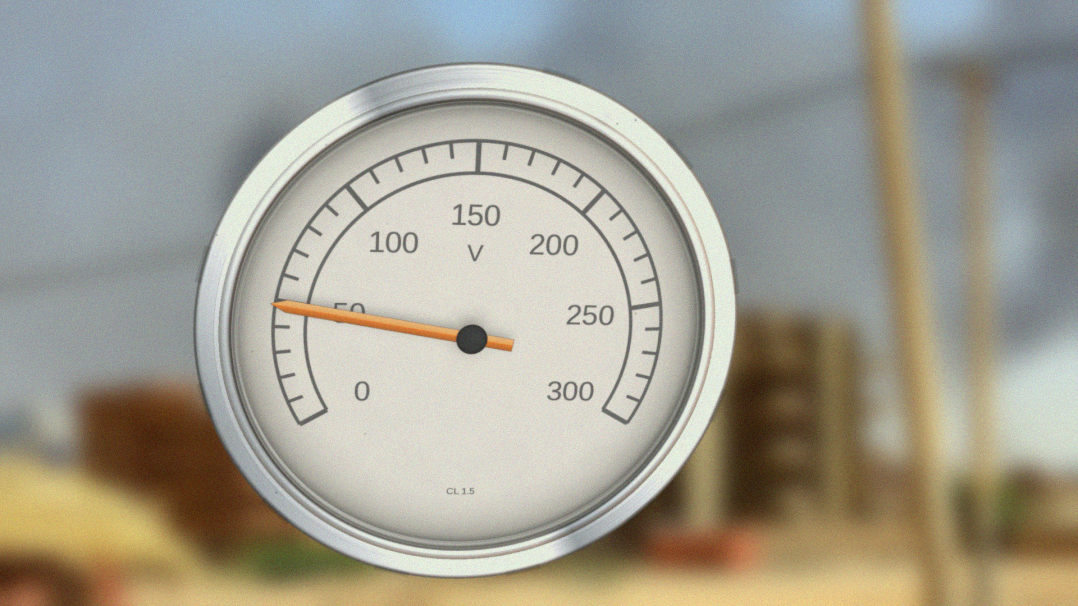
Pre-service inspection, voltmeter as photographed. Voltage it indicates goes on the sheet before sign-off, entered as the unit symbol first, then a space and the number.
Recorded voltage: V 50
